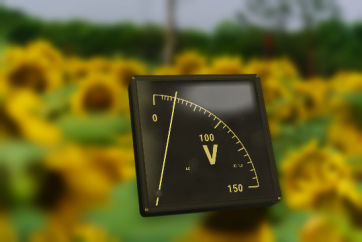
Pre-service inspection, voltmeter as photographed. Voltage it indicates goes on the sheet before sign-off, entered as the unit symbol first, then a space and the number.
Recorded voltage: V 50
